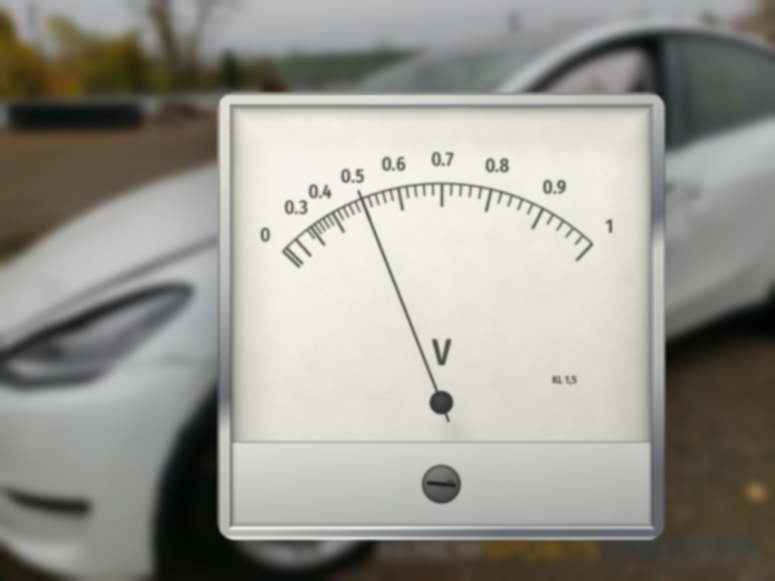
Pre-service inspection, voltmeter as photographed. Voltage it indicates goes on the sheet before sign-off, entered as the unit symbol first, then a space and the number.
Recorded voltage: V 0.5
